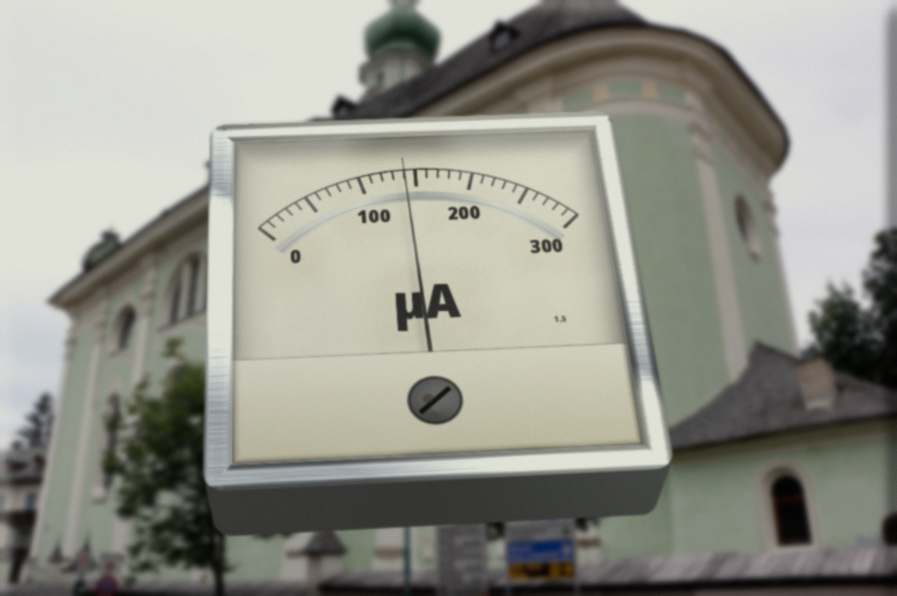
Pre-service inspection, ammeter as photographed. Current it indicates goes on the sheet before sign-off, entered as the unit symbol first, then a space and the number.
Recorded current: µA 140
